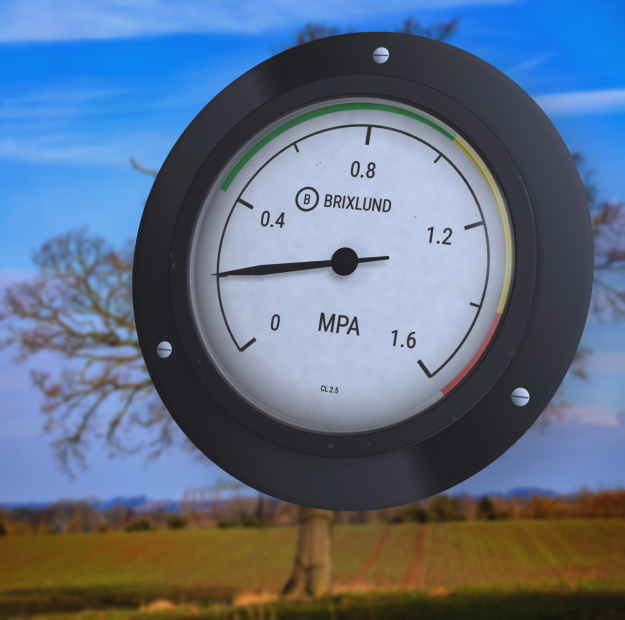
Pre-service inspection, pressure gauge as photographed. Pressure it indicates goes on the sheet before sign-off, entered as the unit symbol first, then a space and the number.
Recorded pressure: MPa 0.2
